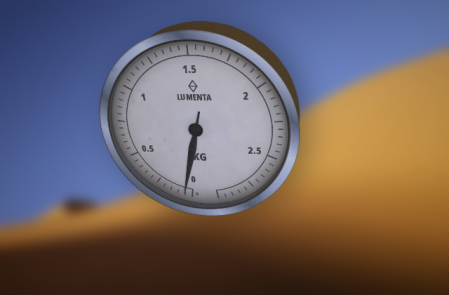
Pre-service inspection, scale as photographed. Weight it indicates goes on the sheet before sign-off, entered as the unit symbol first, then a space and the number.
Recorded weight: kg 0.05
